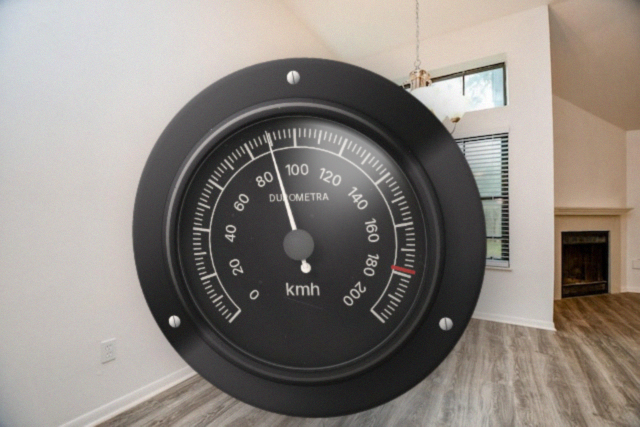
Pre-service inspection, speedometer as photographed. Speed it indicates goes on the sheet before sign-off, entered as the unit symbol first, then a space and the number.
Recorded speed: km/h 90
